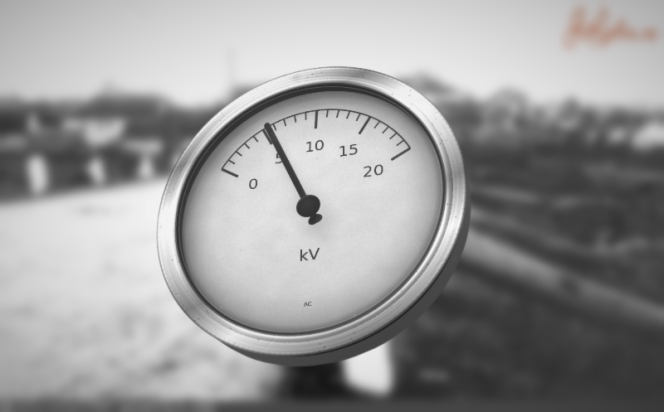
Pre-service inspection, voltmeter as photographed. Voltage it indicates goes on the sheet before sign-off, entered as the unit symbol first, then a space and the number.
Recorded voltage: kV 5.5
